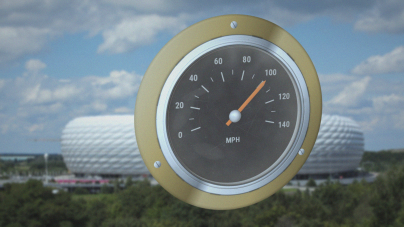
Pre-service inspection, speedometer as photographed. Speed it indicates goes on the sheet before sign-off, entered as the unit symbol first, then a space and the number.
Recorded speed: mph 100
